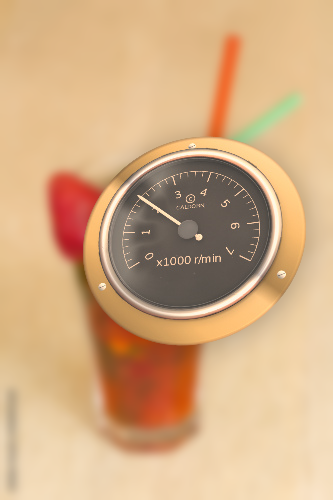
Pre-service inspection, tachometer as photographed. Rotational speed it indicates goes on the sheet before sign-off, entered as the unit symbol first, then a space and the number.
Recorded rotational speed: rpm 2000
